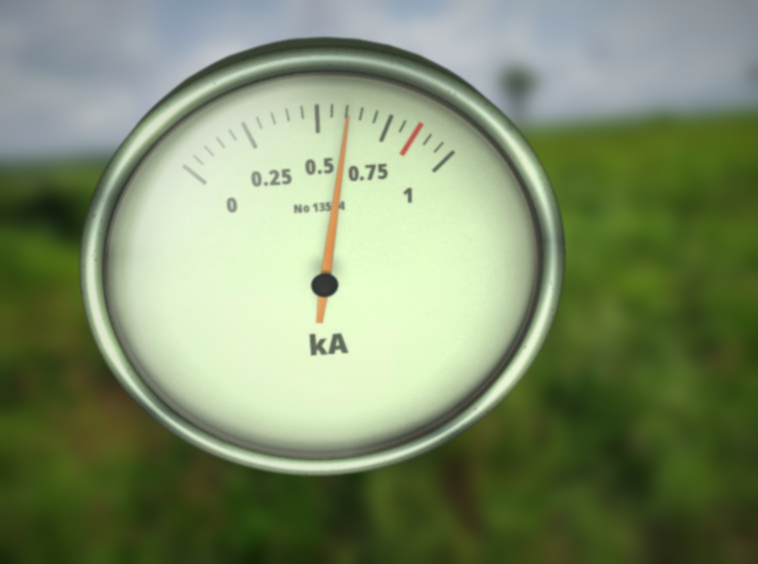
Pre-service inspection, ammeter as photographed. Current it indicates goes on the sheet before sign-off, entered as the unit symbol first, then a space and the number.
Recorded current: kA 0.6
